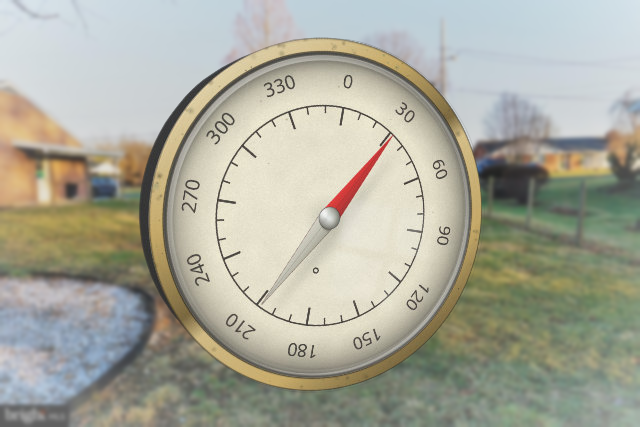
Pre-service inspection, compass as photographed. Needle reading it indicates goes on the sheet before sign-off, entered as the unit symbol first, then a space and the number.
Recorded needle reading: ° 30
